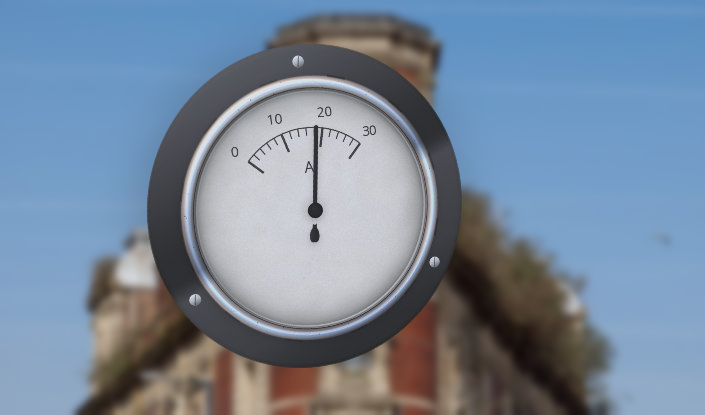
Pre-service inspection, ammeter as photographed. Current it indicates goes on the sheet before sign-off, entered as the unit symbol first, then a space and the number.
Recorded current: A 18
